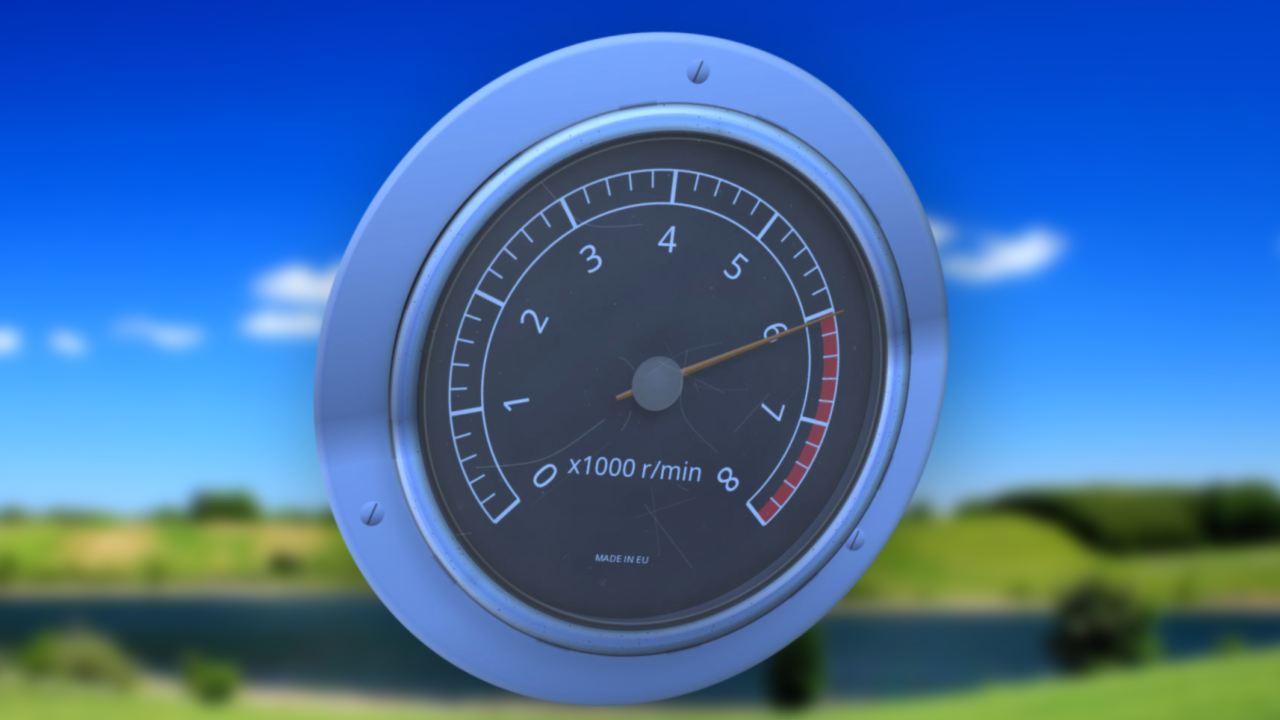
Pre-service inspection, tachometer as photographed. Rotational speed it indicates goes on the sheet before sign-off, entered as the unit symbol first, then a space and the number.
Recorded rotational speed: rpm 6000
